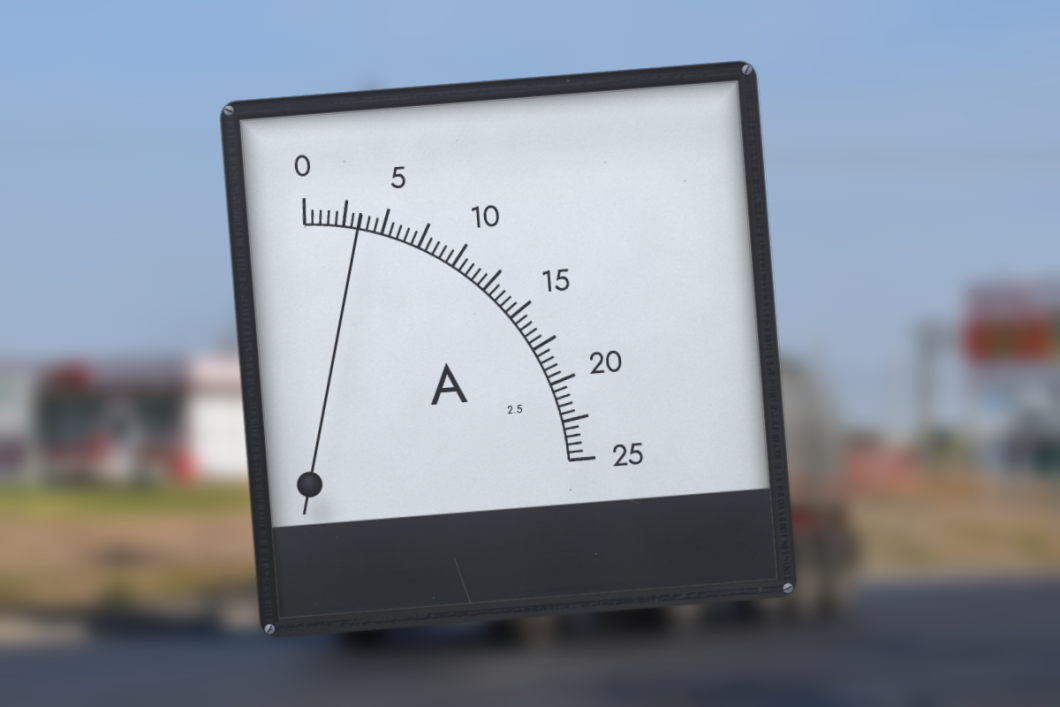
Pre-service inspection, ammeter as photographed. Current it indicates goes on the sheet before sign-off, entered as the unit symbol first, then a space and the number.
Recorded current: A 3.5
